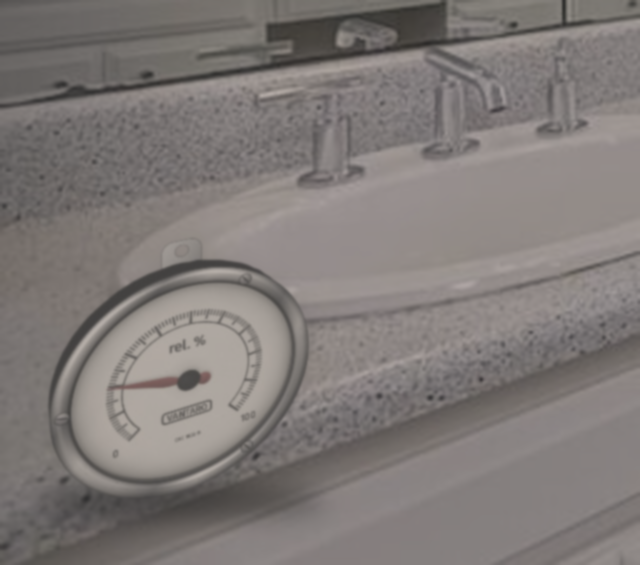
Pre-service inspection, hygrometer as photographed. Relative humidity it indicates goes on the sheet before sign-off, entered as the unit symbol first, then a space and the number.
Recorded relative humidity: % 20
